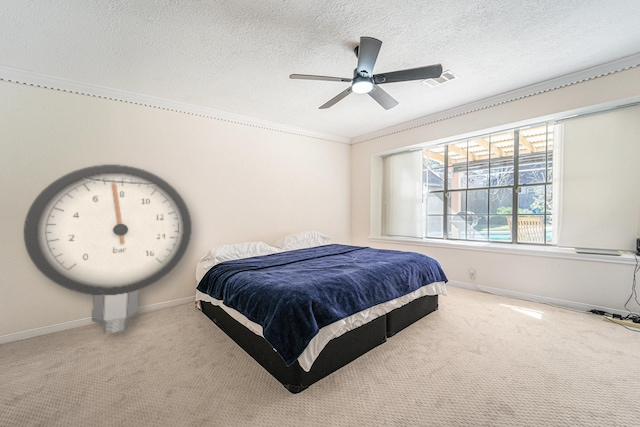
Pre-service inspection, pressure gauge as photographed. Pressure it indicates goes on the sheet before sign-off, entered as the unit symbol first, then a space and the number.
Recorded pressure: bar 7.5
